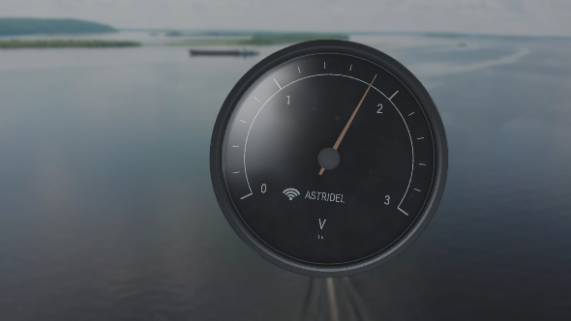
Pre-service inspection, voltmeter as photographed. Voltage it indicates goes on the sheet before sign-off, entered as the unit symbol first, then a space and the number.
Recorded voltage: V 1.8
